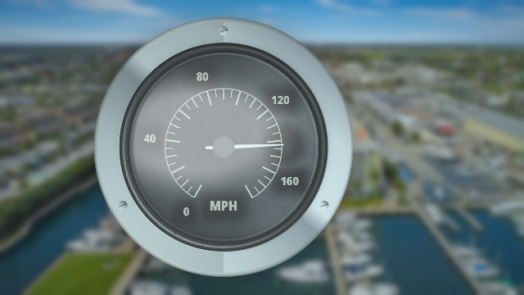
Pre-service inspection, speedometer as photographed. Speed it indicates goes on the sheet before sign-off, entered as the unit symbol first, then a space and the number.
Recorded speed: mph 142.5
